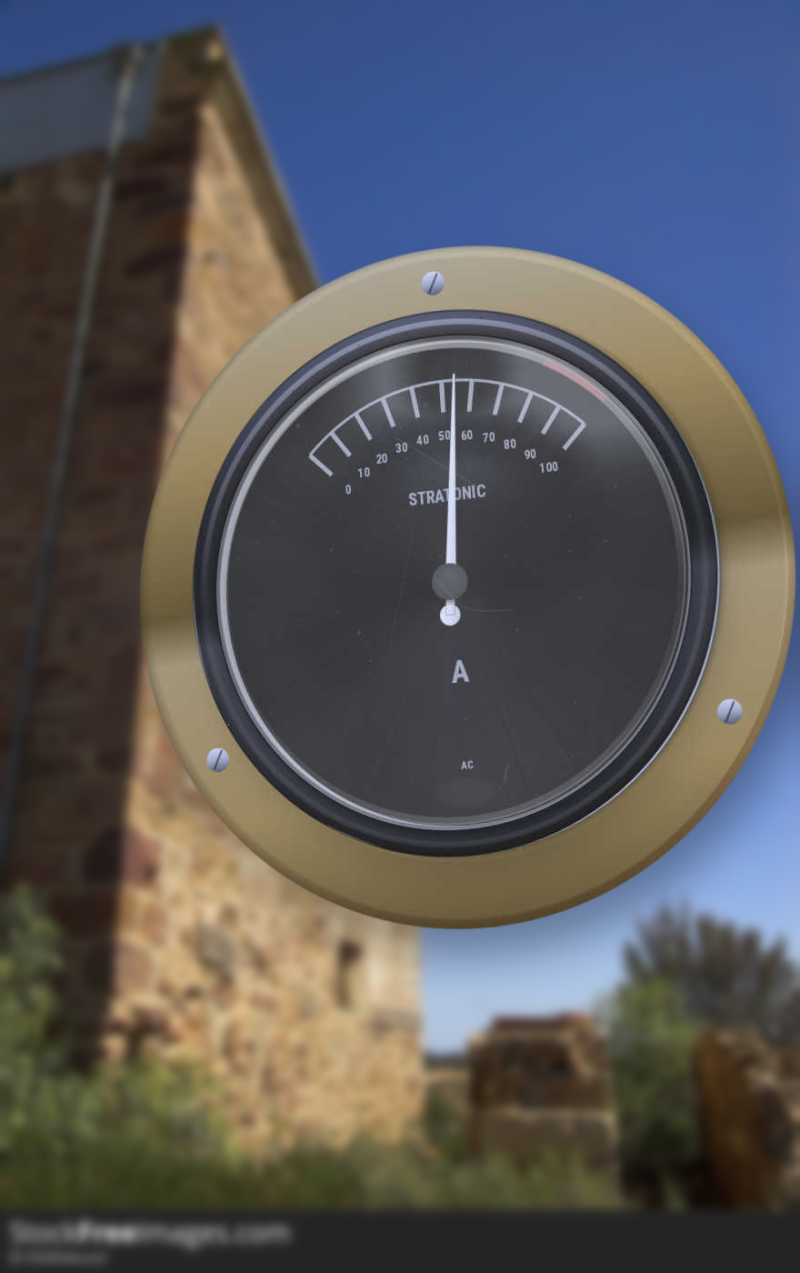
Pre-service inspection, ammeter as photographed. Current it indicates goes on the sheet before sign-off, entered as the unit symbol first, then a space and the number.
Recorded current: A 55
